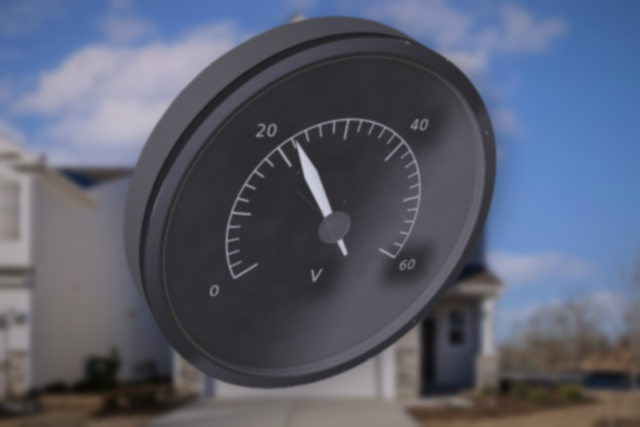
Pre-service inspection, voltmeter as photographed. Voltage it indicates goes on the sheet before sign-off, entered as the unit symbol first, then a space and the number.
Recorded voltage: V 22
